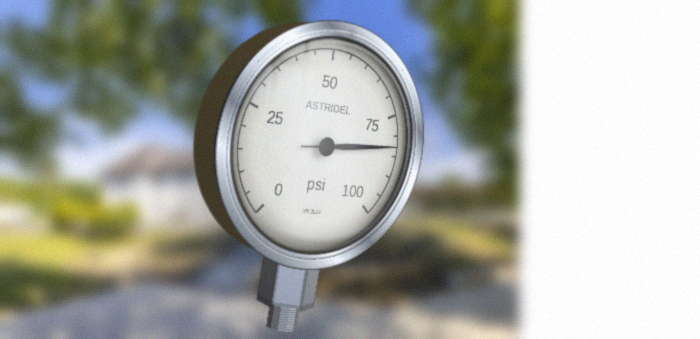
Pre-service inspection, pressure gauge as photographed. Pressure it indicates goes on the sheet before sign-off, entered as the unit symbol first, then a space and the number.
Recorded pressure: psi 82.5
